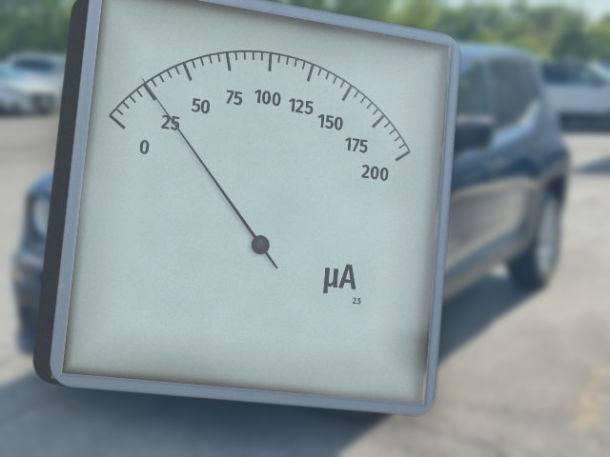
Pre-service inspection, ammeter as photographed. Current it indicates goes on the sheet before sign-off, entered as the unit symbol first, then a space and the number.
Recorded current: µA 25
